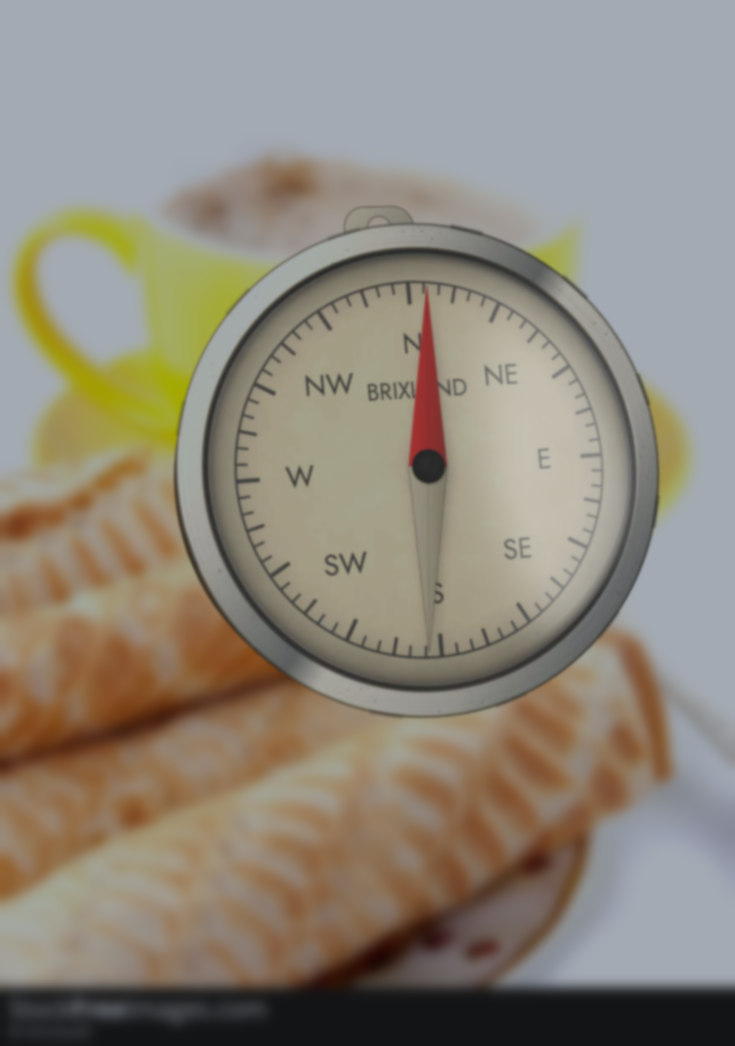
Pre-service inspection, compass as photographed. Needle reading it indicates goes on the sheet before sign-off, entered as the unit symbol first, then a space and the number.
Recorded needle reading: ° 5
